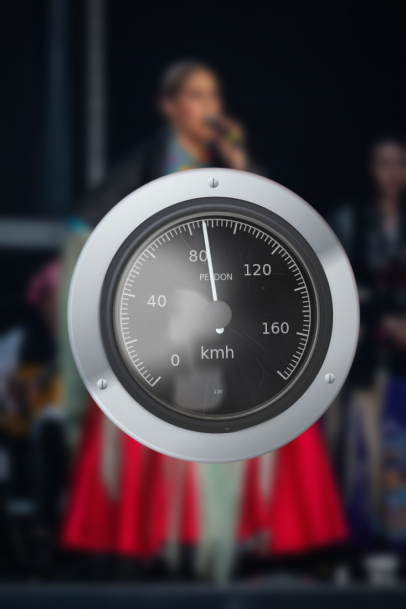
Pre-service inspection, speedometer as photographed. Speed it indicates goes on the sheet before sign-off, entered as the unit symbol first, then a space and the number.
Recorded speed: km/h 86
